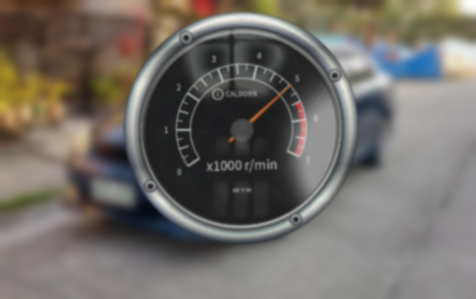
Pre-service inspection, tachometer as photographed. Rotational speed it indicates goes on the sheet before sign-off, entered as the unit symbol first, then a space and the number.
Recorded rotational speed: rpm 5000
